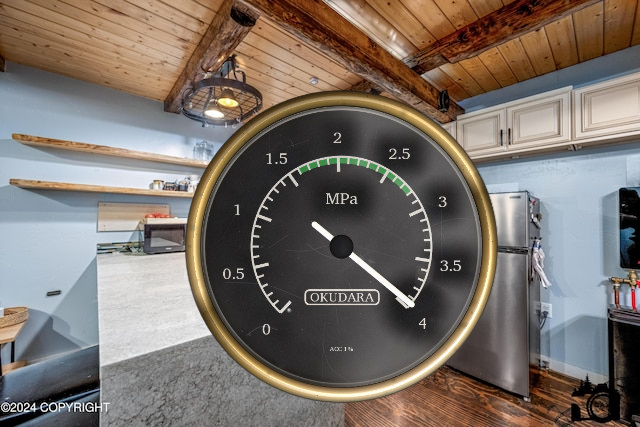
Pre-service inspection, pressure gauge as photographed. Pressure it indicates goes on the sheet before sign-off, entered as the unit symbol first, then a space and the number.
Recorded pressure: MPa 3.95
